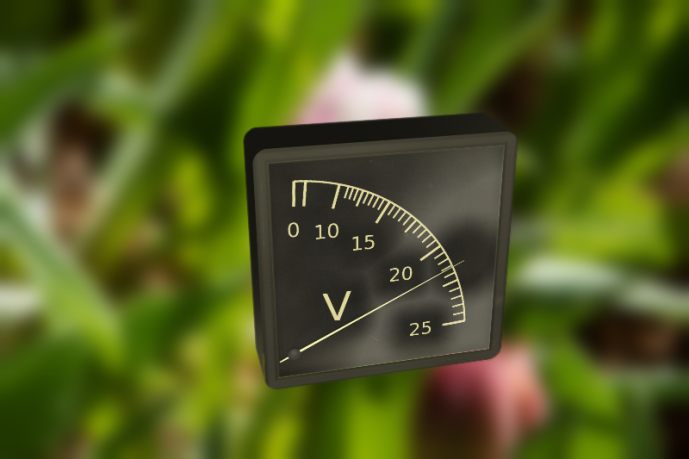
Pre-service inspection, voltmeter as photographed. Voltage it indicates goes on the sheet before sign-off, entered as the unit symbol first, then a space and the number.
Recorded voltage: V 21.5
